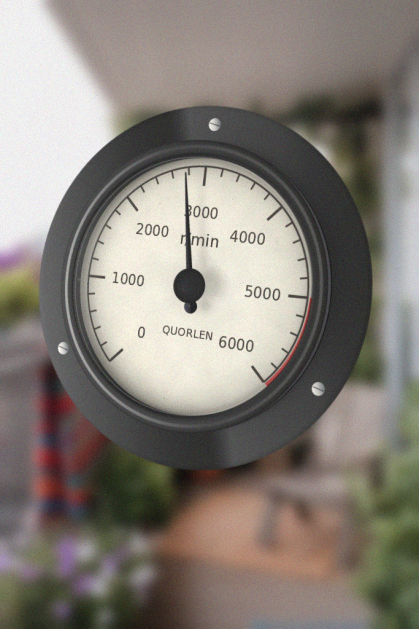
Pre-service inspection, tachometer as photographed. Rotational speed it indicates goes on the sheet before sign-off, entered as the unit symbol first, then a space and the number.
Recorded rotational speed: rpm 2800
